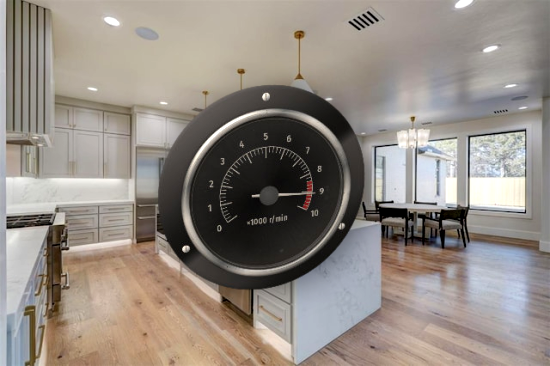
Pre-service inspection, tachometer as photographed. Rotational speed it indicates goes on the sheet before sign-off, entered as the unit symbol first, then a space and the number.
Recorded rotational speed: rpm 9000
